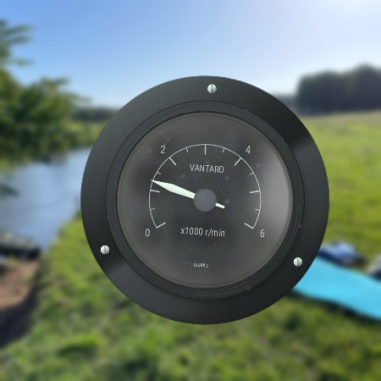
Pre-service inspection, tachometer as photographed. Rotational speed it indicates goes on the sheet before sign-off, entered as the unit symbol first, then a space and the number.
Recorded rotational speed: rpm 1250
